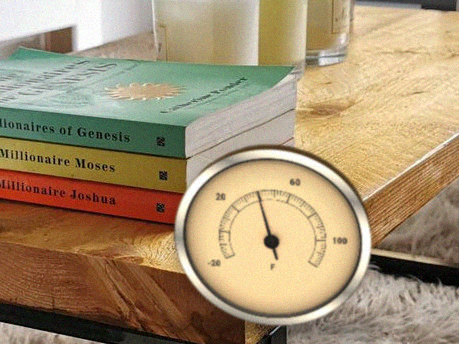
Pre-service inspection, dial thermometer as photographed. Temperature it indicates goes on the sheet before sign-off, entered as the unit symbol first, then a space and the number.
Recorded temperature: °F 40
